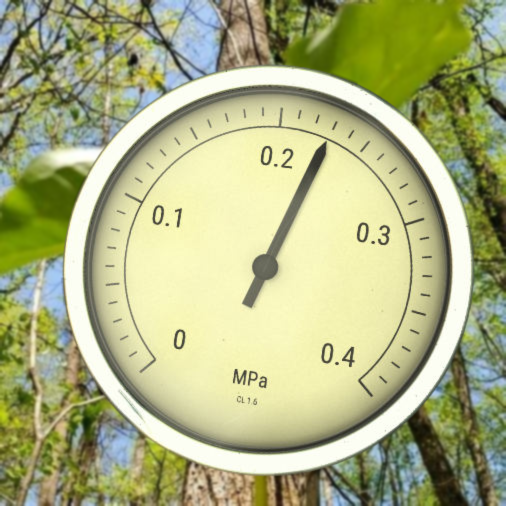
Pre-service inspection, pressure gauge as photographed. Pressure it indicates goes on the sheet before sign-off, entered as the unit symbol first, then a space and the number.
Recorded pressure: MPa 0.23
